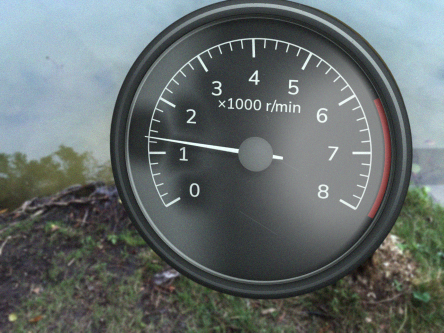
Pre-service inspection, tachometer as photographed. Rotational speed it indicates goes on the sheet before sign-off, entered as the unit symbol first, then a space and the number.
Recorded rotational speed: rpm 1300
